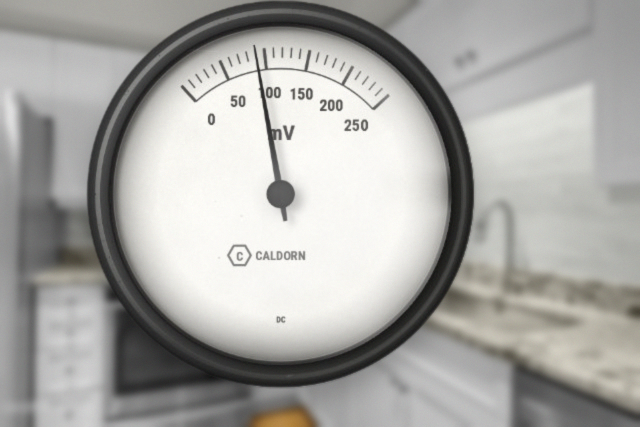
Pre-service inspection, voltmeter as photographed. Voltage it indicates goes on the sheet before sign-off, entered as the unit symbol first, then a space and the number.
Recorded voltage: mV 90
